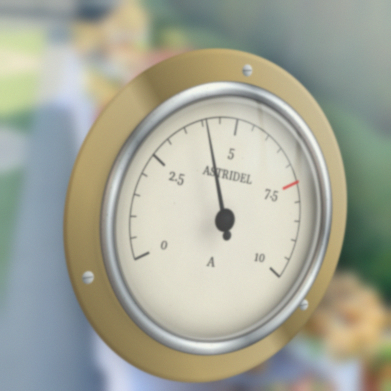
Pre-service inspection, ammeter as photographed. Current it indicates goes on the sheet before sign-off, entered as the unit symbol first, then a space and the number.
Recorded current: A 4
